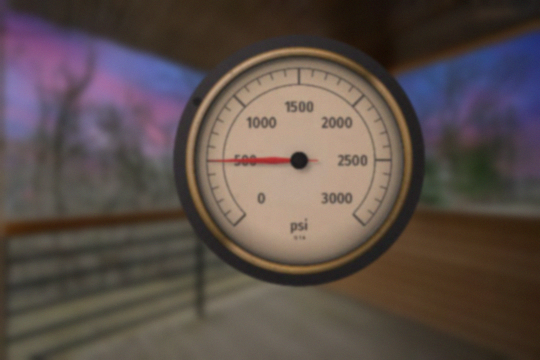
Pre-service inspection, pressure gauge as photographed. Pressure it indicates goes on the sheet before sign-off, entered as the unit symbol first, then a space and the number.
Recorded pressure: psi 500
